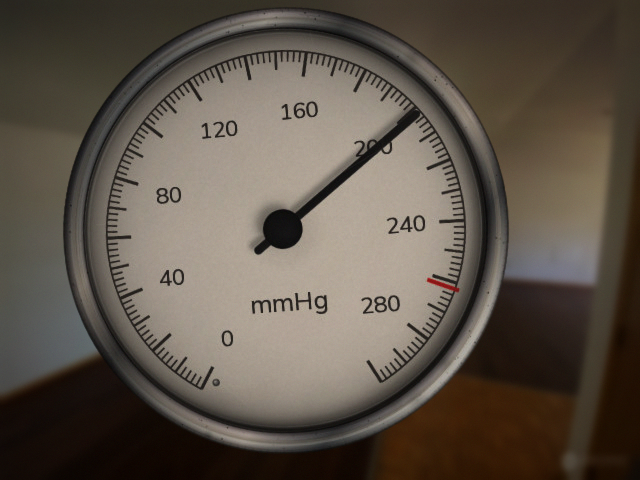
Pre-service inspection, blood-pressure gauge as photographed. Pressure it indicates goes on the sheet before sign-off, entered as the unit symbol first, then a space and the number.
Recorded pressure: mmHg 202
